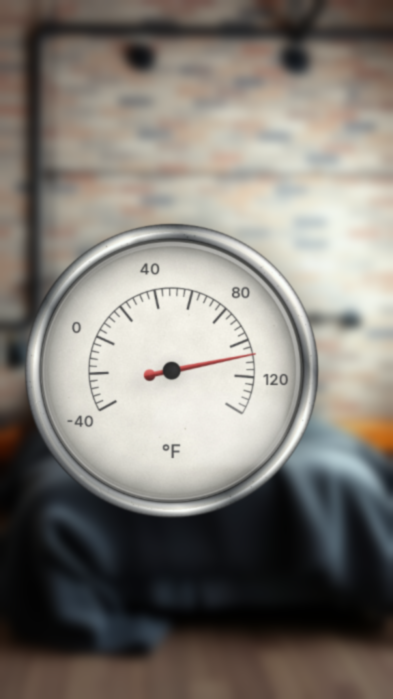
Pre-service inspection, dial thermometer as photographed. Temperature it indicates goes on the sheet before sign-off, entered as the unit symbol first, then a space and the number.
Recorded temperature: °F 108
